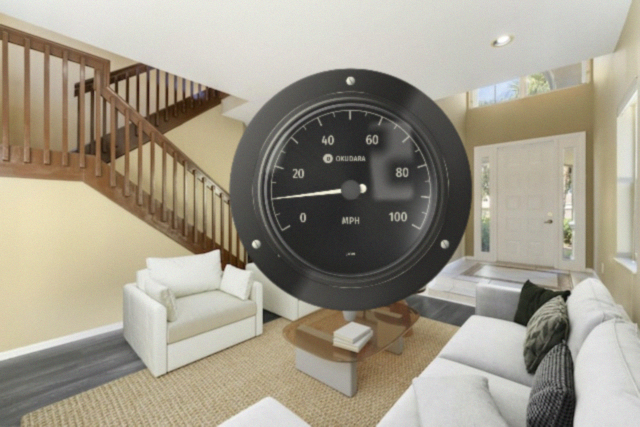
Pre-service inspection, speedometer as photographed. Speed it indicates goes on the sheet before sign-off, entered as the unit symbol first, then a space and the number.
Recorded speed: mph 10
